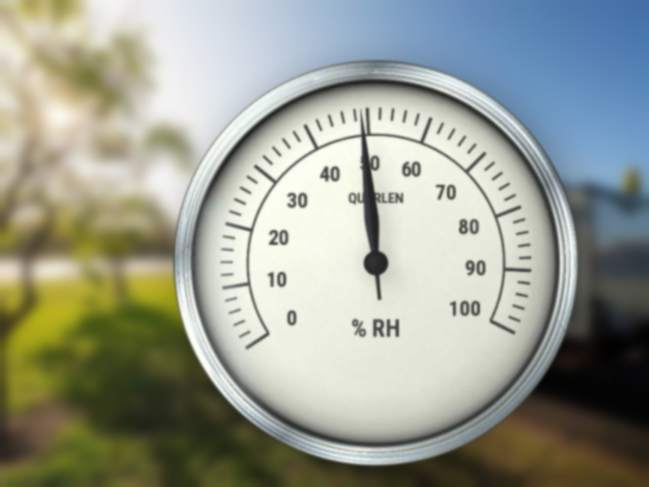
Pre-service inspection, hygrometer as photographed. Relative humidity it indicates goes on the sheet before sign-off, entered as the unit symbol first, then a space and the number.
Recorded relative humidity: % 49
